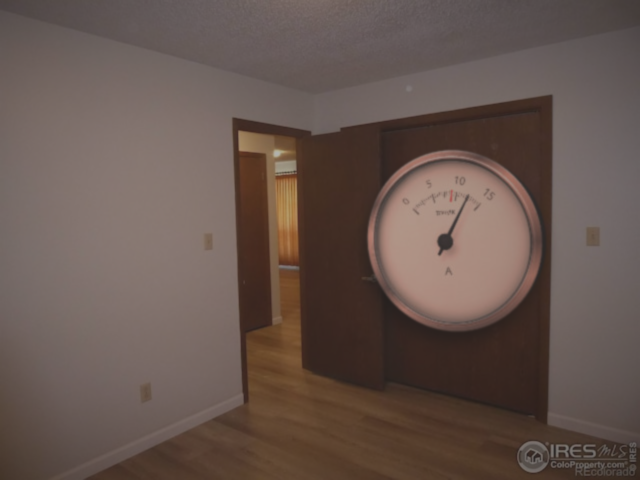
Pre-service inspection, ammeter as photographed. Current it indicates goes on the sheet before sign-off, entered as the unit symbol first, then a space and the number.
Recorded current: A 12.5
